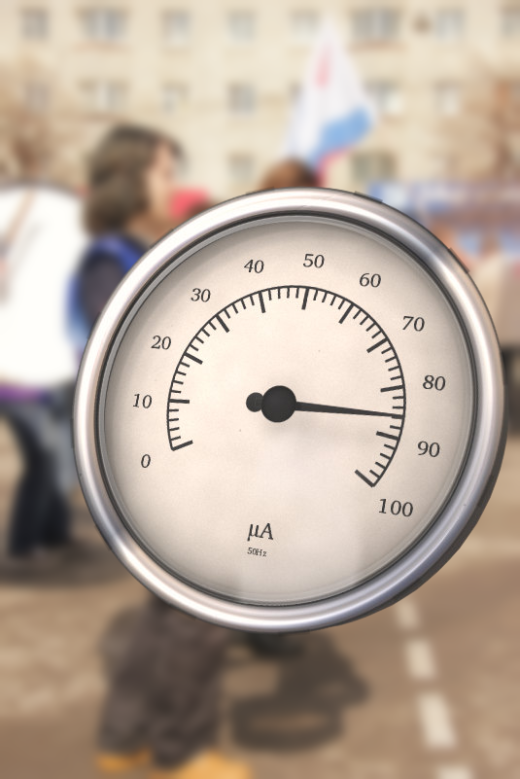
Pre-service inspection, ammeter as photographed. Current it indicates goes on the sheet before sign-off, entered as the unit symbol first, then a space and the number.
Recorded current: µA 86
